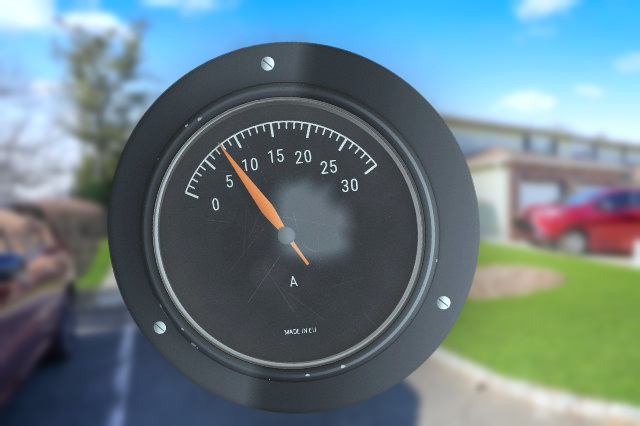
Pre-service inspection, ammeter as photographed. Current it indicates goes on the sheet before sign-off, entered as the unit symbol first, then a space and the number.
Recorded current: A 8
